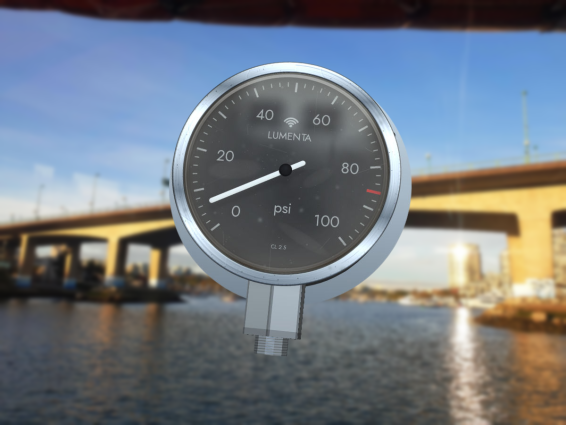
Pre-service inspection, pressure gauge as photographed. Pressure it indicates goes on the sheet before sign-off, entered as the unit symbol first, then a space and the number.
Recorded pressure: psi 6
